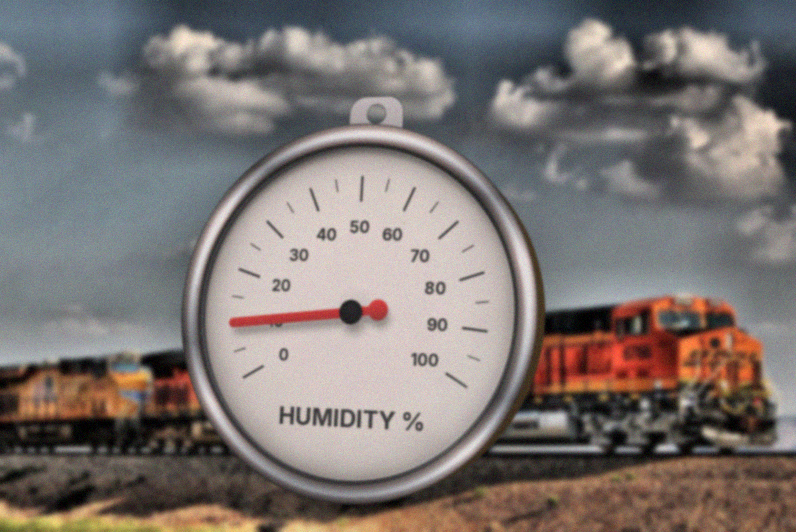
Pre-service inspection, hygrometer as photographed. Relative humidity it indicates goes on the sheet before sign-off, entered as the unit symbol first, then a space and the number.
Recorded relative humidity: % 10
